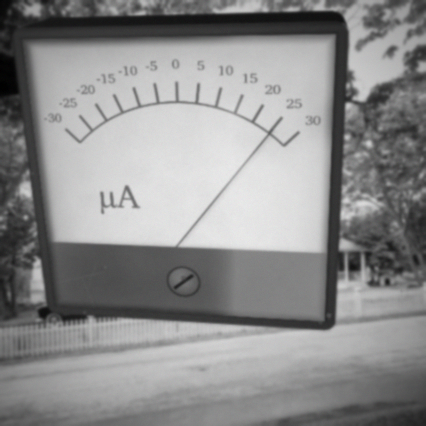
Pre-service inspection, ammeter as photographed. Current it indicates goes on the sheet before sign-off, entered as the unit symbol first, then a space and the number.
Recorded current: µA 25
